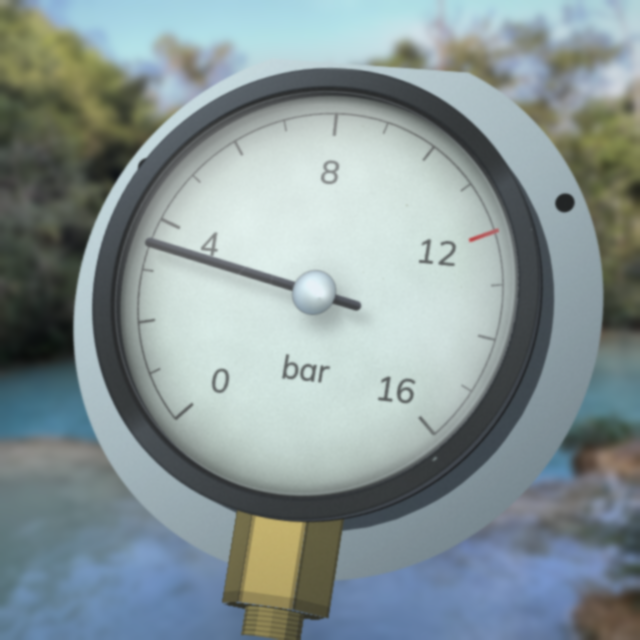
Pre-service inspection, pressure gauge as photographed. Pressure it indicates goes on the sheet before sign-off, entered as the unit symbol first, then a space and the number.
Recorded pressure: bar 3.5
